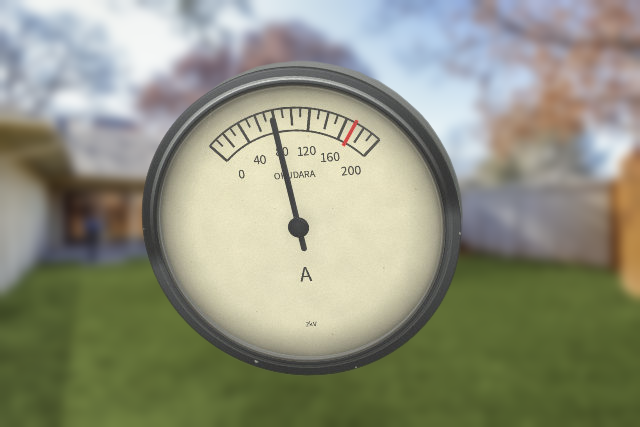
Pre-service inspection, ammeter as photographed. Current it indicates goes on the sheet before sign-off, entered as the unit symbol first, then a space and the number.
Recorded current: A 80
